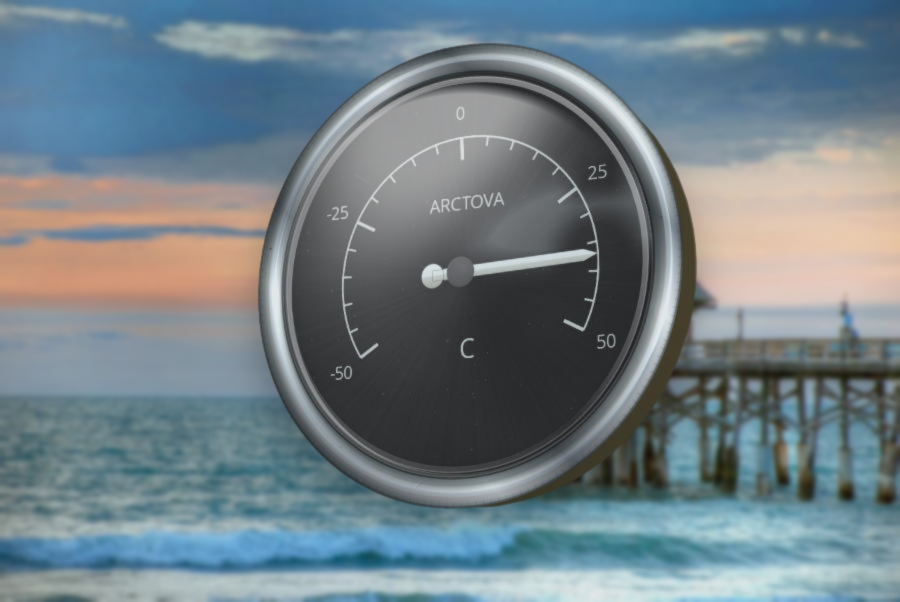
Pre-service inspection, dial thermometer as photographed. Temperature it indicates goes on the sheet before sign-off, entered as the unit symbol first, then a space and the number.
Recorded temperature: °C 37.5
